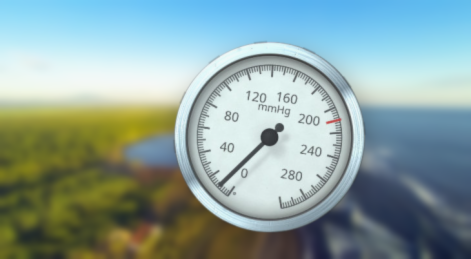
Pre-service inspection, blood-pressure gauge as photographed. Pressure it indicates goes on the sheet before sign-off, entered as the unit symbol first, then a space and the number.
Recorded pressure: mmHg 10
